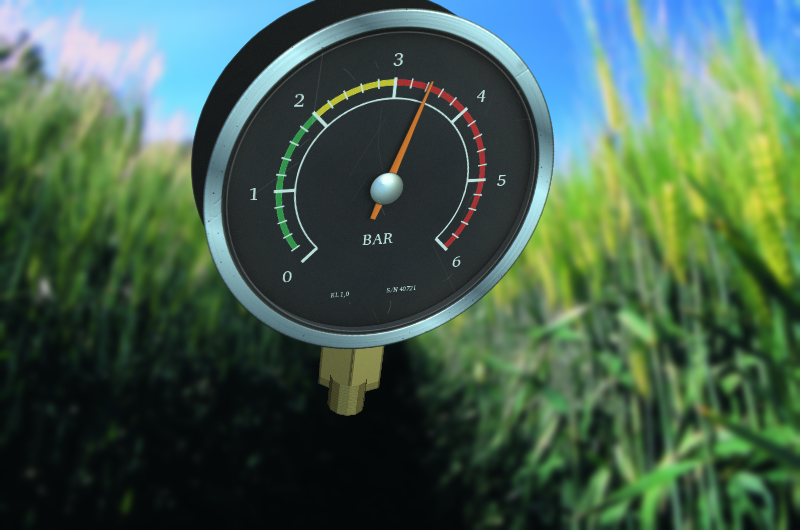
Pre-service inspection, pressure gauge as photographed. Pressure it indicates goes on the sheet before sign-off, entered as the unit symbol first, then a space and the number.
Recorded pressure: bar 3.4
